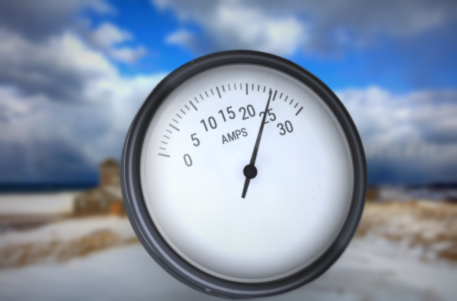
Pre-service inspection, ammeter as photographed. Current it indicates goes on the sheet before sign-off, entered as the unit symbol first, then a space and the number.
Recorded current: A 24
